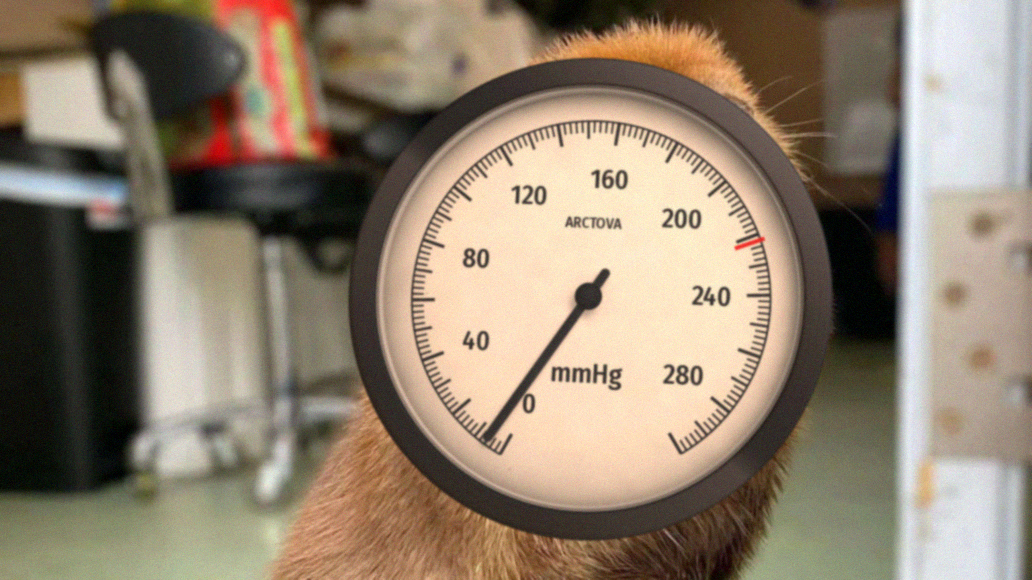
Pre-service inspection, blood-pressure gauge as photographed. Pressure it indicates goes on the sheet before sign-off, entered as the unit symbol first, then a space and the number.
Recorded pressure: mmHg 6
